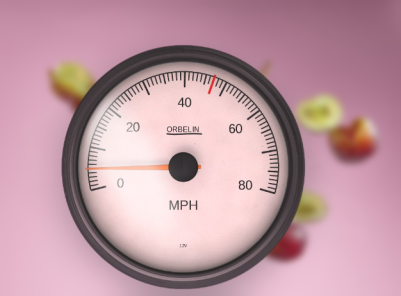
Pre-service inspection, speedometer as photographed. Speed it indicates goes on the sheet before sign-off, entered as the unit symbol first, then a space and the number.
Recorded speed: mph 5
